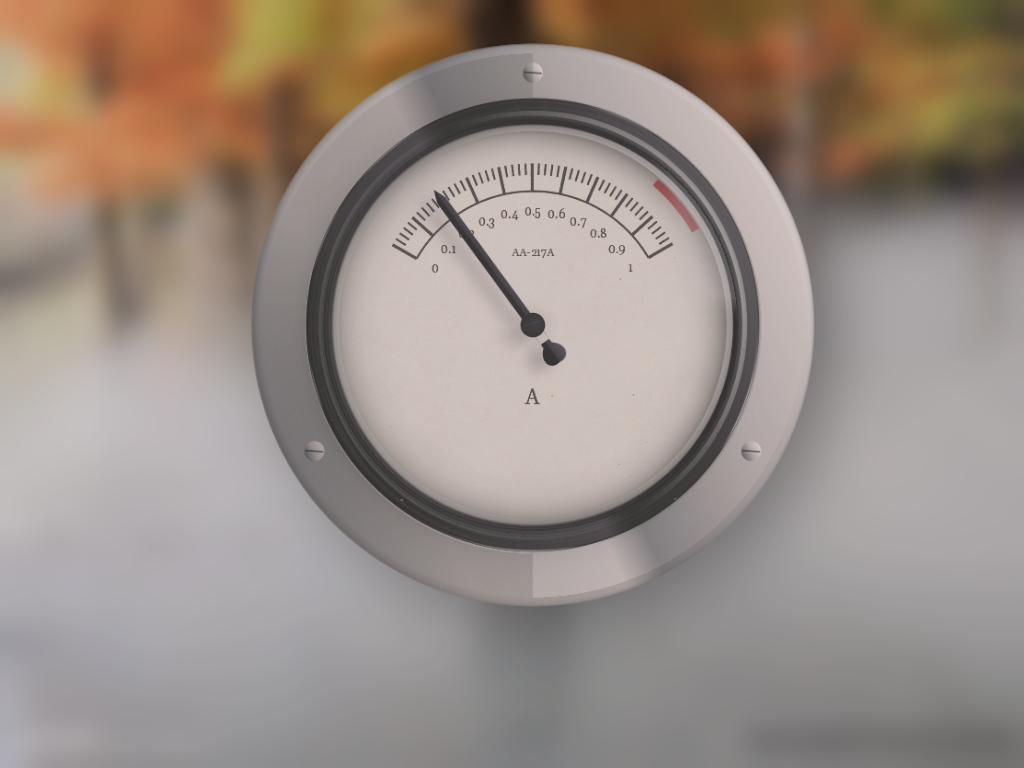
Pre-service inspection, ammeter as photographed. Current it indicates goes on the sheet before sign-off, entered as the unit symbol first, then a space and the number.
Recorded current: A 0.2
